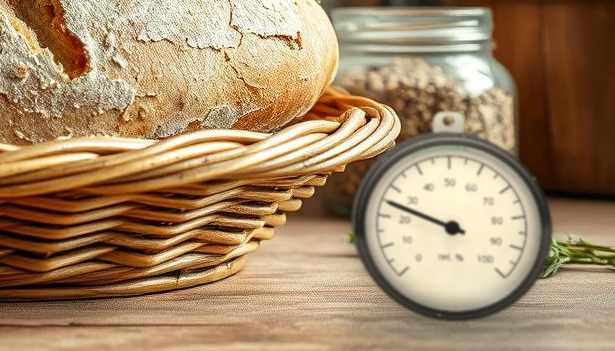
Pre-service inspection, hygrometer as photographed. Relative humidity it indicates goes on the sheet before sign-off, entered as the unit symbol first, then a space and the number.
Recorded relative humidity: % 25
